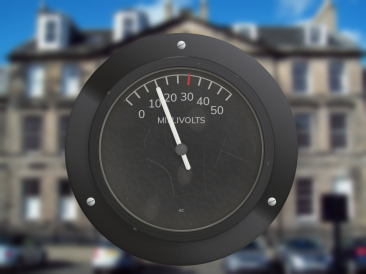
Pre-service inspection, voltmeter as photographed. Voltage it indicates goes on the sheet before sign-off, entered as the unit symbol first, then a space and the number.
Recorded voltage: mV 15
